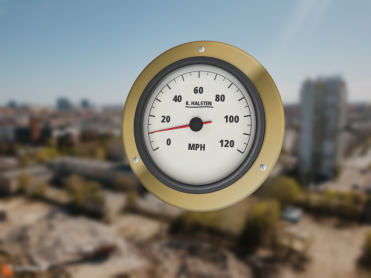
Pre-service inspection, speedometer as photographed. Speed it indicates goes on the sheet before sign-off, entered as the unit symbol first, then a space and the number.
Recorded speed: mph 10
